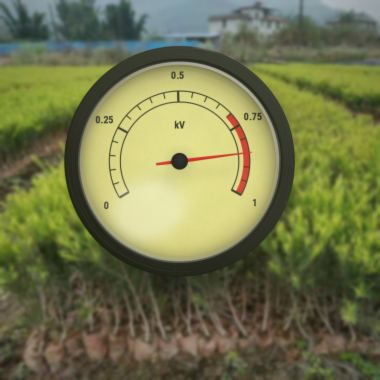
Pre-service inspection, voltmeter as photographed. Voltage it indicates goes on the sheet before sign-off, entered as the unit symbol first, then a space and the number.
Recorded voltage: kV 0.85
